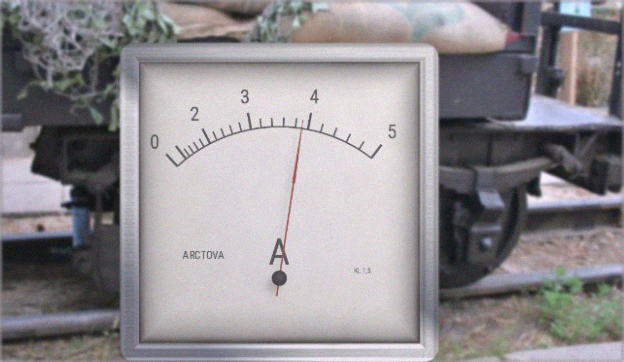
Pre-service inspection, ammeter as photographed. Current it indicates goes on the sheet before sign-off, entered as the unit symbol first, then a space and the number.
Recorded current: A 3.9
